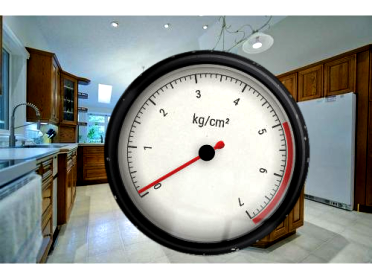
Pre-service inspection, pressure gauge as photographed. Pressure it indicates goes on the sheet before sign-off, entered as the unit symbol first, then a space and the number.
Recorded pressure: kg/cm² 0.1
